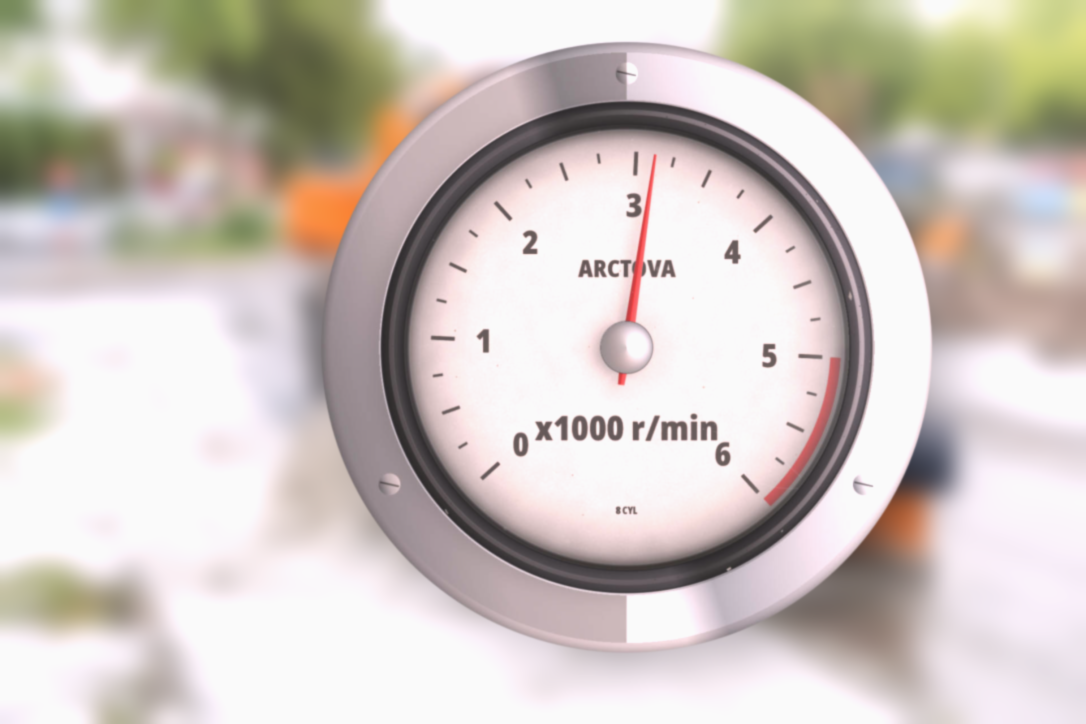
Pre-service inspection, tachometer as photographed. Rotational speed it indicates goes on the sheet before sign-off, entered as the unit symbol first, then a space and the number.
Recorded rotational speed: rpm 3125
